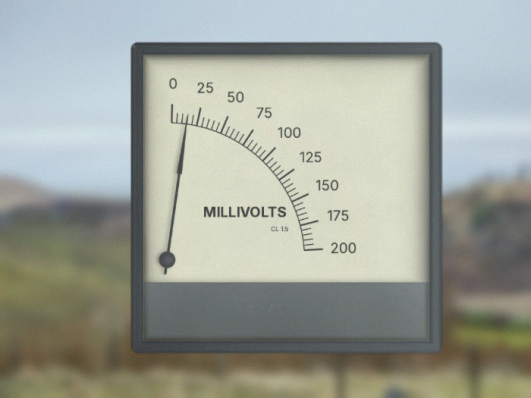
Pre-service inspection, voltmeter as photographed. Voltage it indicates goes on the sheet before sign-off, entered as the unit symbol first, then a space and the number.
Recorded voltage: mV 15
